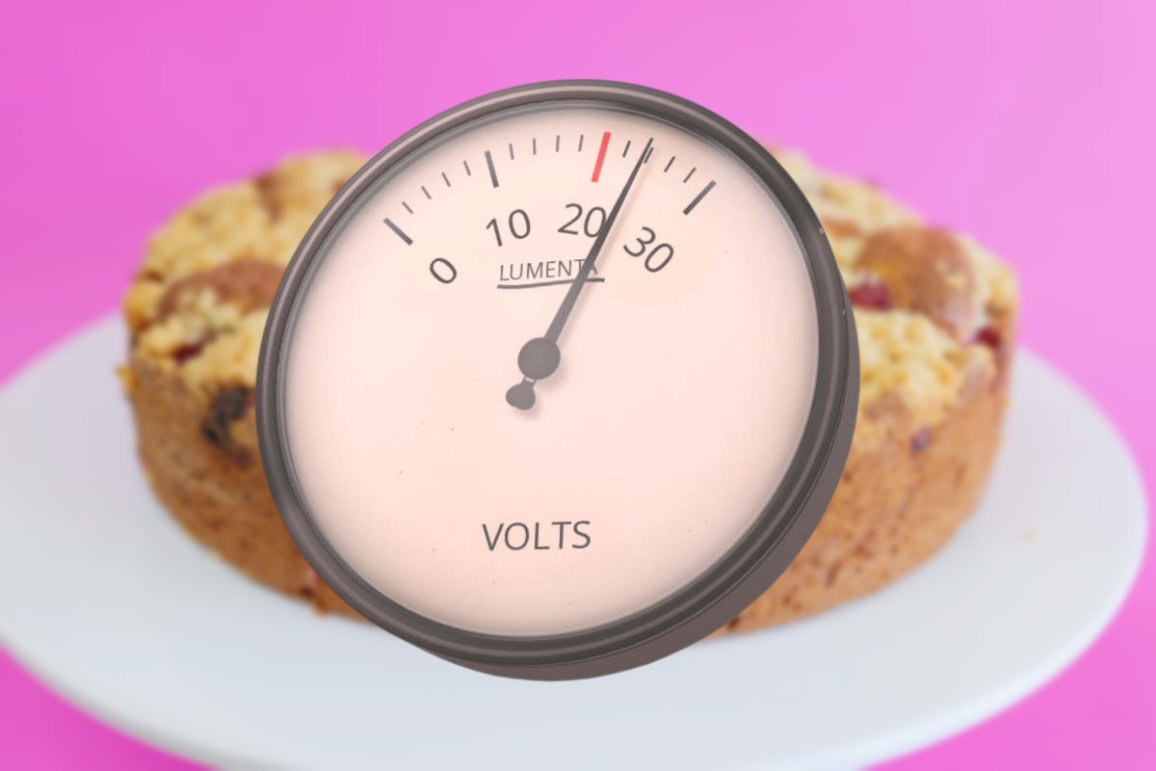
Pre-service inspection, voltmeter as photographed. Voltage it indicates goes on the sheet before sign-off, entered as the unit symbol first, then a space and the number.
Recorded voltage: V 24
